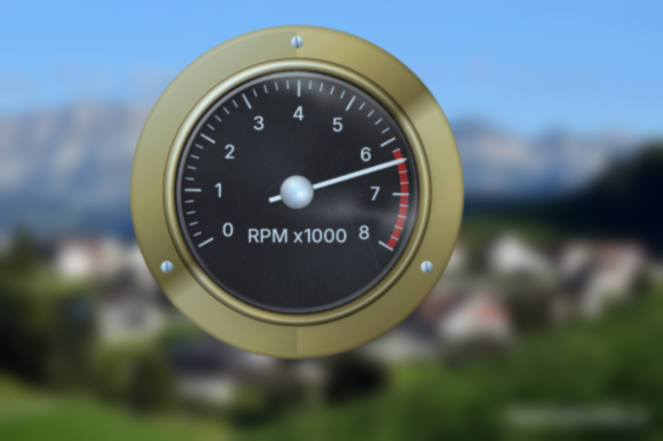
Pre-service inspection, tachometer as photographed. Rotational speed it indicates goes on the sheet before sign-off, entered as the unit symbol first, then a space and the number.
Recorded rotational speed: rpm 6400
